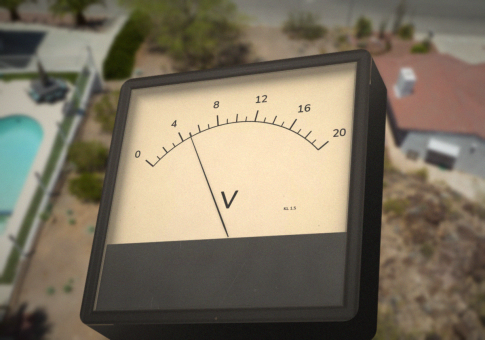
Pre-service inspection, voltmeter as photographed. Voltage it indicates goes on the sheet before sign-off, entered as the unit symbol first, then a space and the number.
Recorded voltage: V 5
